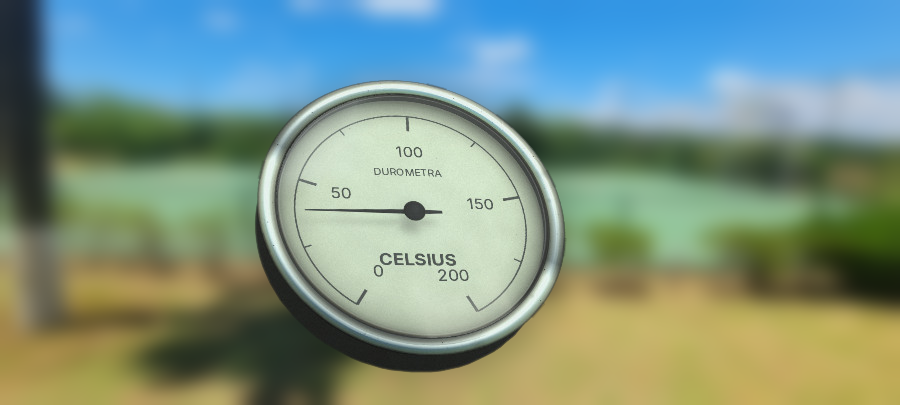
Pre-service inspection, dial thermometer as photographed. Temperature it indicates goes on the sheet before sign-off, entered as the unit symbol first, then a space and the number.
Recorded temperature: °C 37.5
